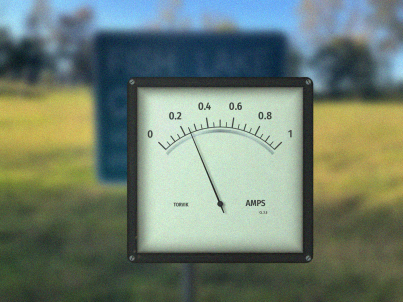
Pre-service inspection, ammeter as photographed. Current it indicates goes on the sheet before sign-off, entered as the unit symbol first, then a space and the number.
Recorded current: A 0.25
